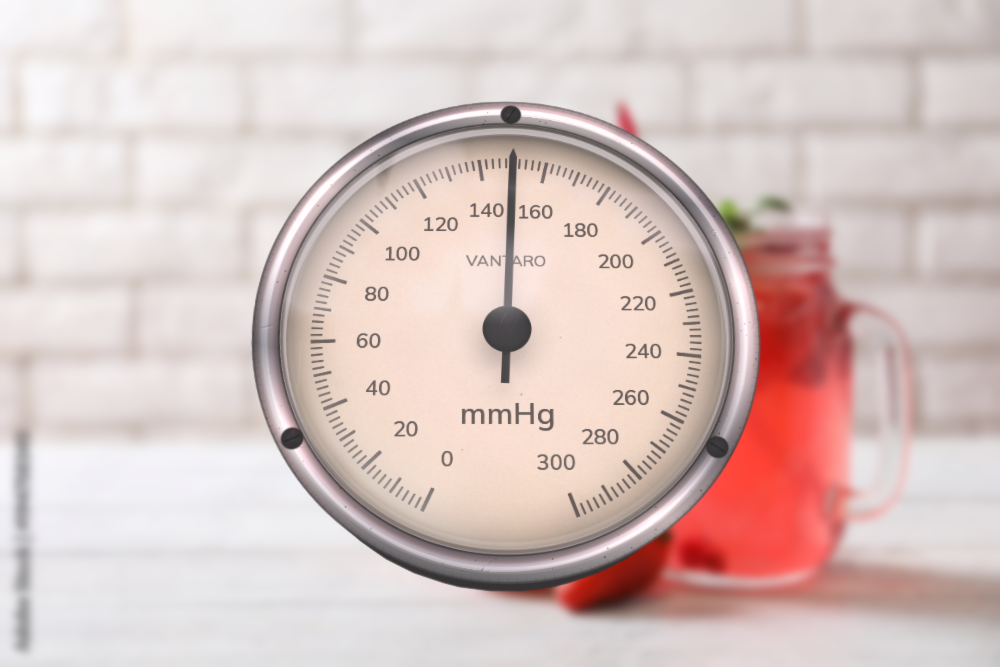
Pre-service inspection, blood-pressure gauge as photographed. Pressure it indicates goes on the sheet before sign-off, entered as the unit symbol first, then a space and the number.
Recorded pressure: mmHg 150
